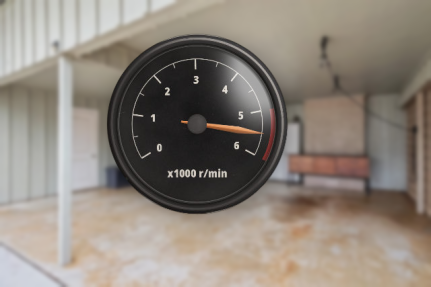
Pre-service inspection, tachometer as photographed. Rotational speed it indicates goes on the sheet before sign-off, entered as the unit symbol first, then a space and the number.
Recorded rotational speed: rpm 5500
